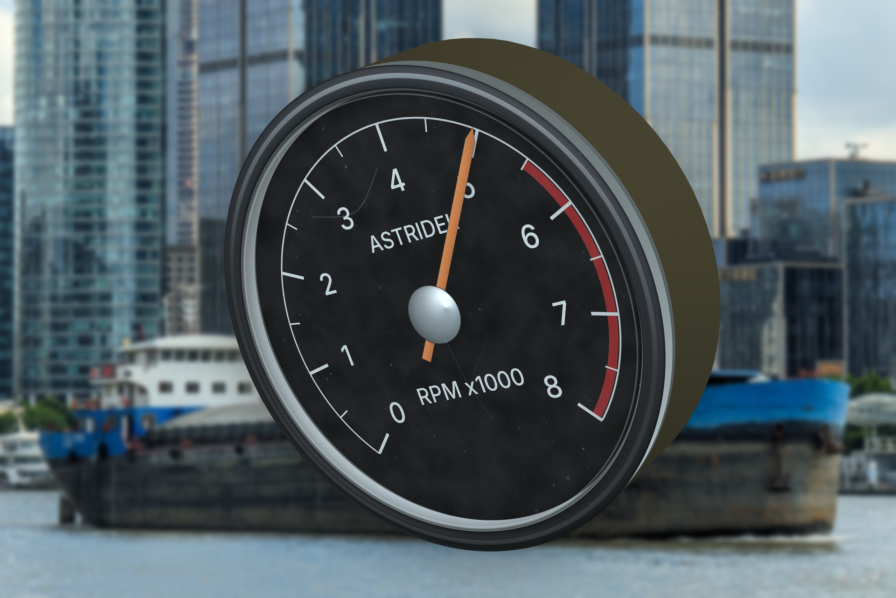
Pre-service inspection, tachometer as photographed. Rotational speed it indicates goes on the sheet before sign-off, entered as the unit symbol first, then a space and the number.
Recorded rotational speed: rpm 5000
